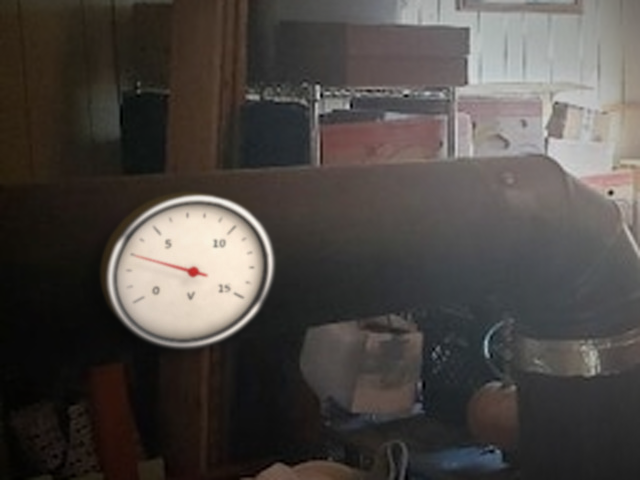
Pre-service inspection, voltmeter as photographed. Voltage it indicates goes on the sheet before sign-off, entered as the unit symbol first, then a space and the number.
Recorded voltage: V 3
